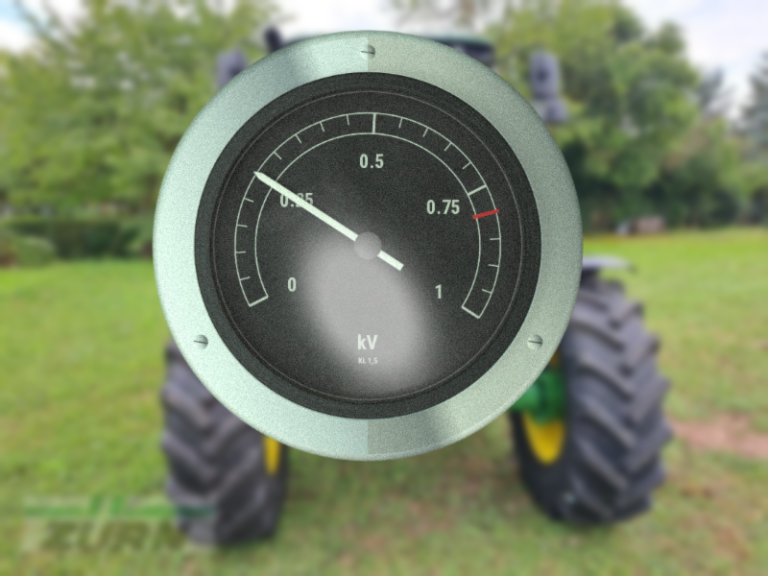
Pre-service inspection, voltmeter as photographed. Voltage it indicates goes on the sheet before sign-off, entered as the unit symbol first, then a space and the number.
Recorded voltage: kV 0.25
